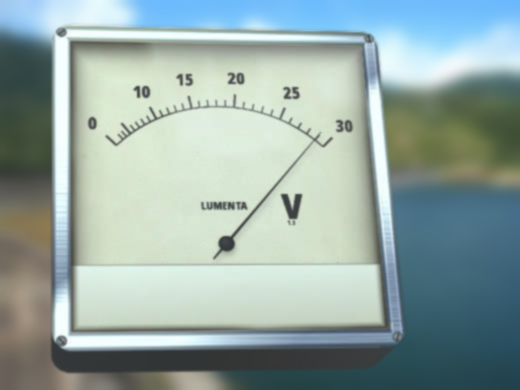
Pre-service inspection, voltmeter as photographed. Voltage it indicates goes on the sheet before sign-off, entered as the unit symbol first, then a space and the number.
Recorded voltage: V 29
